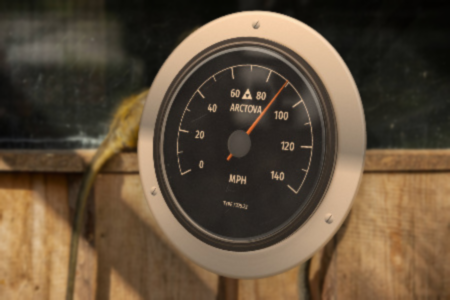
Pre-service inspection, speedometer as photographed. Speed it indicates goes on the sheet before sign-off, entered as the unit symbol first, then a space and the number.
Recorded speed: mph 90
